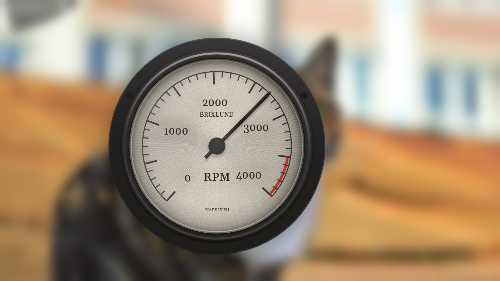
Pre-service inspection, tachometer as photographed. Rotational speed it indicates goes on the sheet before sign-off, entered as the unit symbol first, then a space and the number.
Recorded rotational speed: rpm 2700
